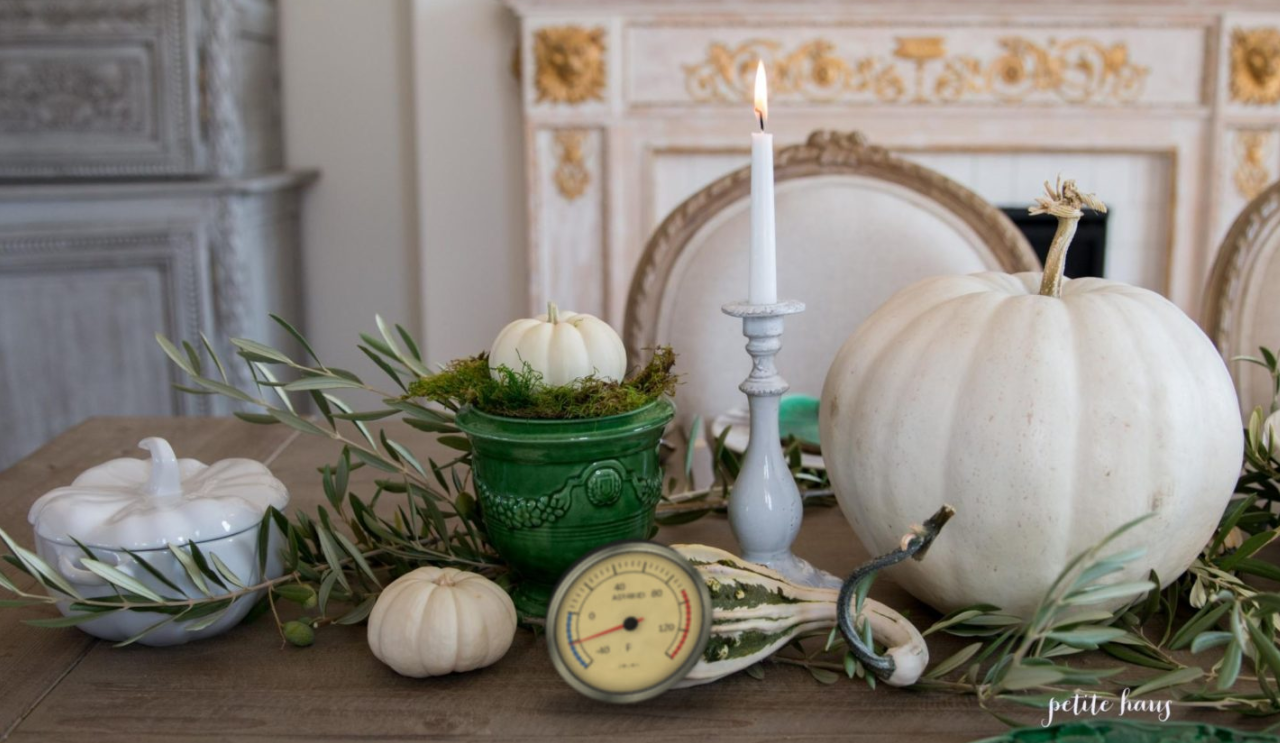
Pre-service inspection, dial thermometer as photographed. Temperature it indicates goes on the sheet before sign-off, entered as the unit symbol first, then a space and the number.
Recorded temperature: °F -20
